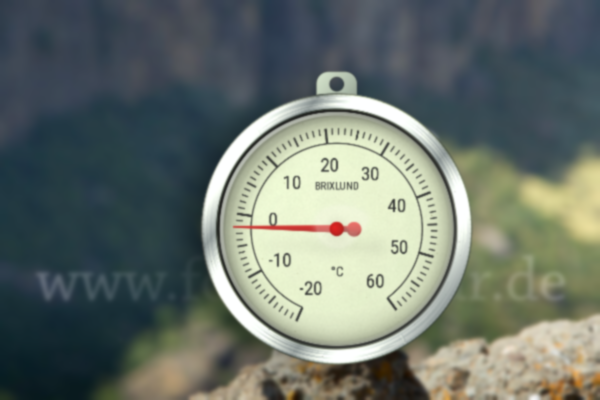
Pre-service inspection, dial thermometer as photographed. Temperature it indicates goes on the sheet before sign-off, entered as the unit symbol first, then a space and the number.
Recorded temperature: °C -2
